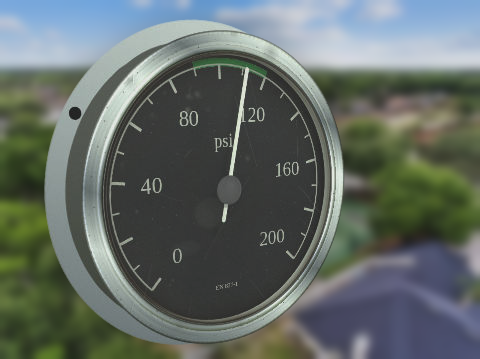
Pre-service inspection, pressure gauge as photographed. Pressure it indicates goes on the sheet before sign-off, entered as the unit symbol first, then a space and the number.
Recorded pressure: psi 110
